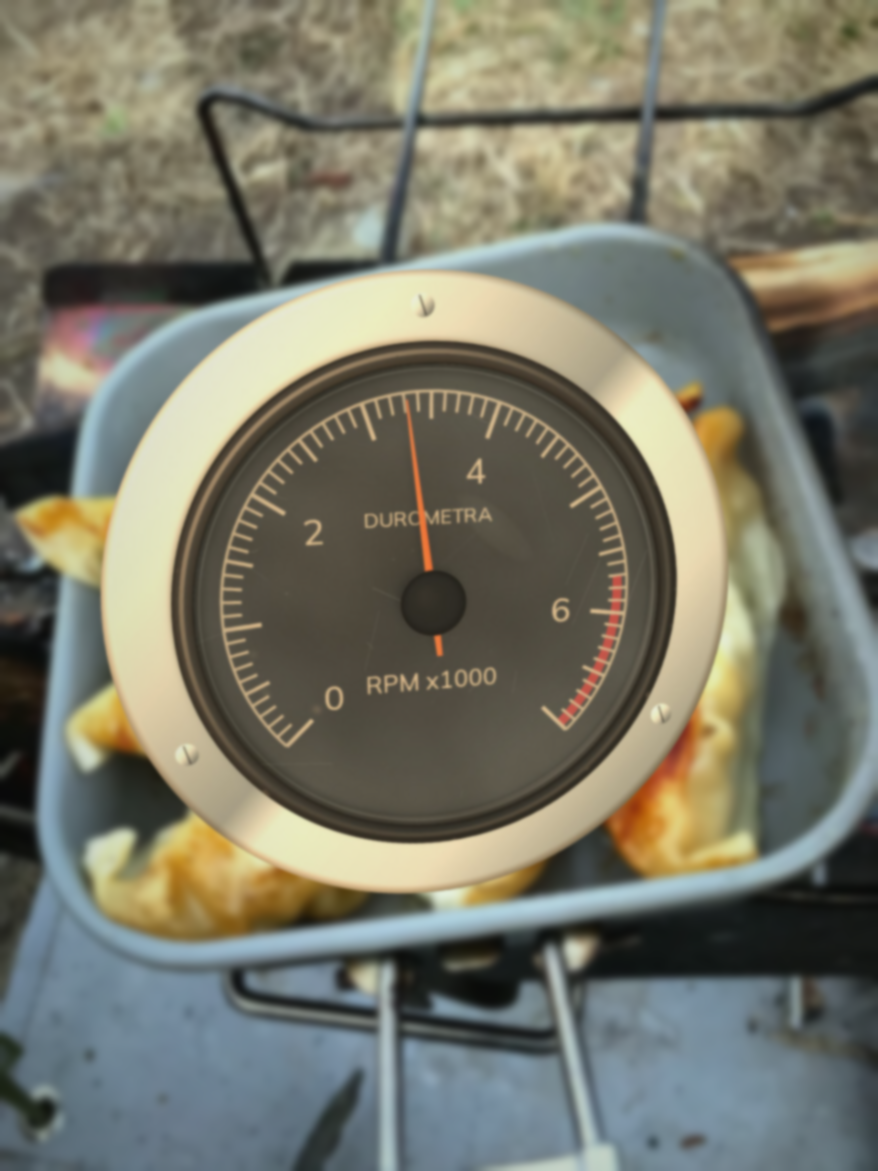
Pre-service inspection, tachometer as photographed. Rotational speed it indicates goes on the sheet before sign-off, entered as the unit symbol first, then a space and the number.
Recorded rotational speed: rpm 3300
